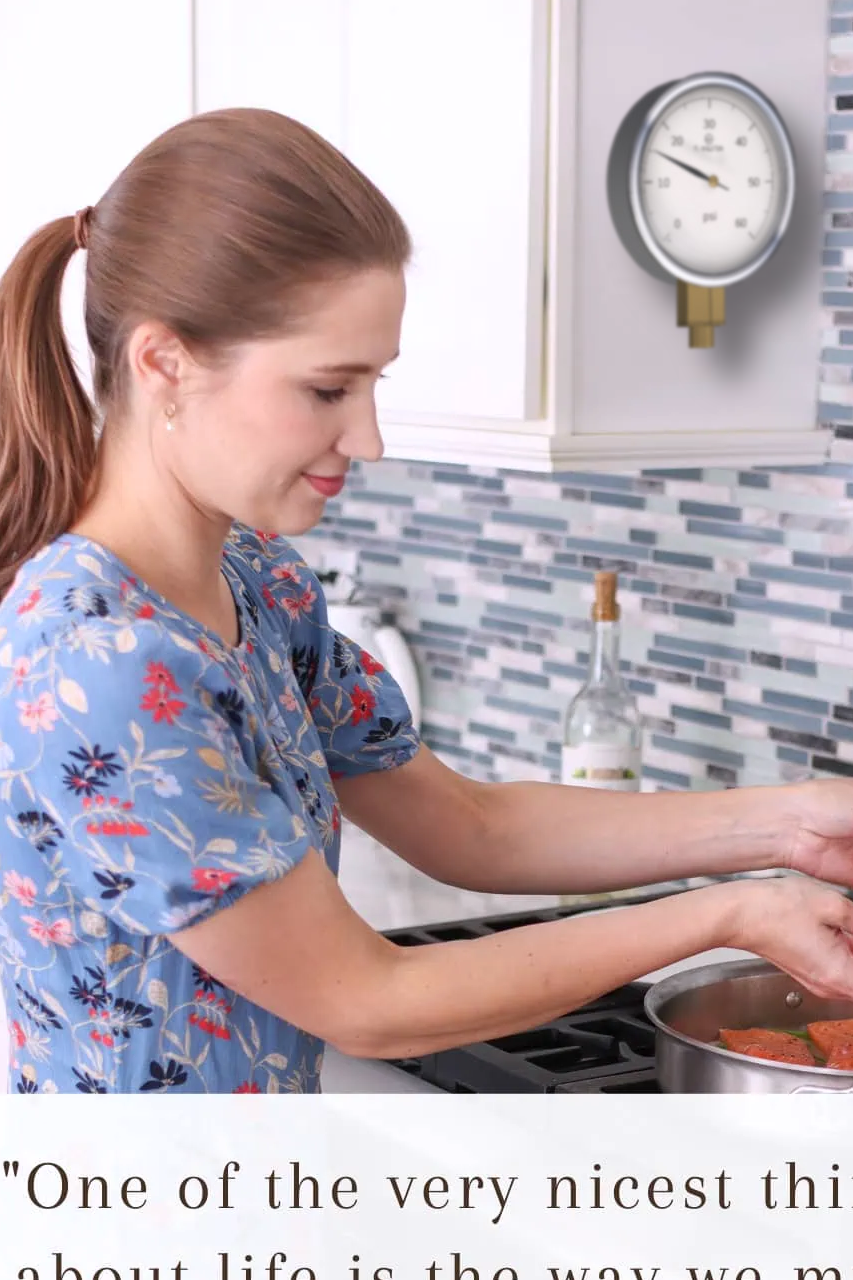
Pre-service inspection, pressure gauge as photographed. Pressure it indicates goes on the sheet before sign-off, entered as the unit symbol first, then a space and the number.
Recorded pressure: psi 15
